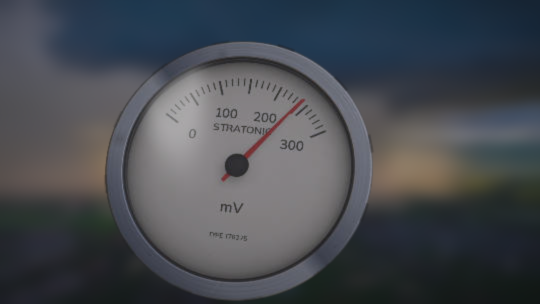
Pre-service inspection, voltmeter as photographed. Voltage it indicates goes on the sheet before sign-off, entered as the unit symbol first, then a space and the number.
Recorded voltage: mV 240
